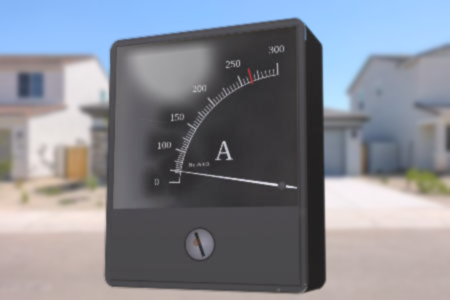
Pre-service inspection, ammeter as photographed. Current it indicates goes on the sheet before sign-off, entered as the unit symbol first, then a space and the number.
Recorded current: A 50
